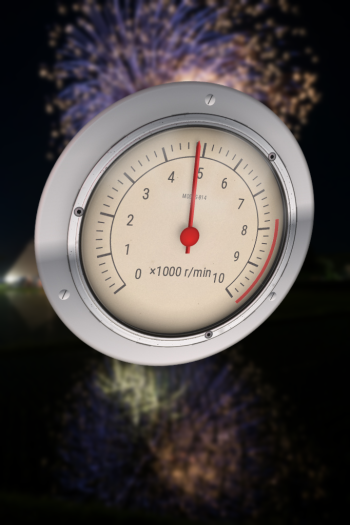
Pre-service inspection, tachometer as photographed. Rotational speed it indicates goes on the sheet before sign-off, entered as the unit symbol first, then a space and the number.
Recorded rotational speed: rpm 4800
